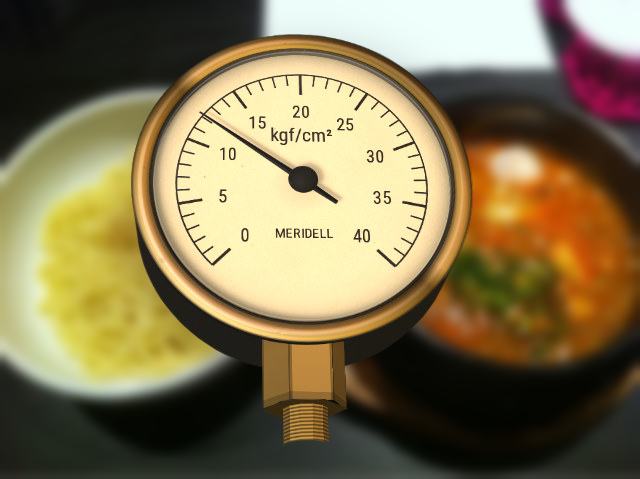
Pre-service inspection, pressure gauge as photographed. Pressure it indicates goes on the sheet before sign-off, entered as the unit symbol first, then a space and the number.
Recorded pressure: kg/cm² 12
